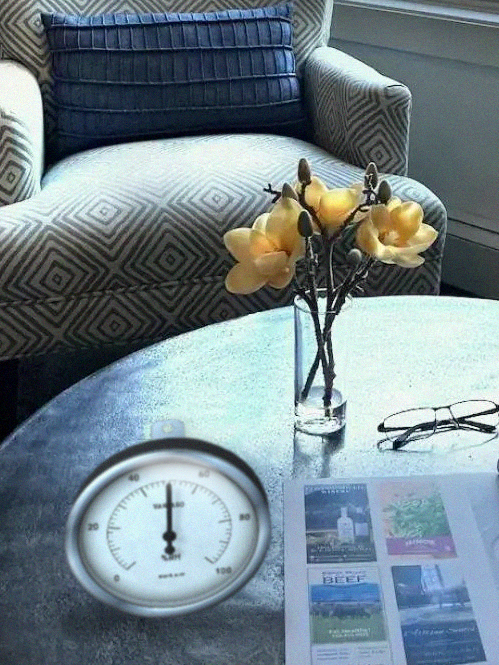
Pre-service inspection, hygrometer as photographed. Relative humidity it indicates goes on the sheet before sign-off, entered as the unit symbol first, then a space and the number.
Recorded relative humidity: % 50
